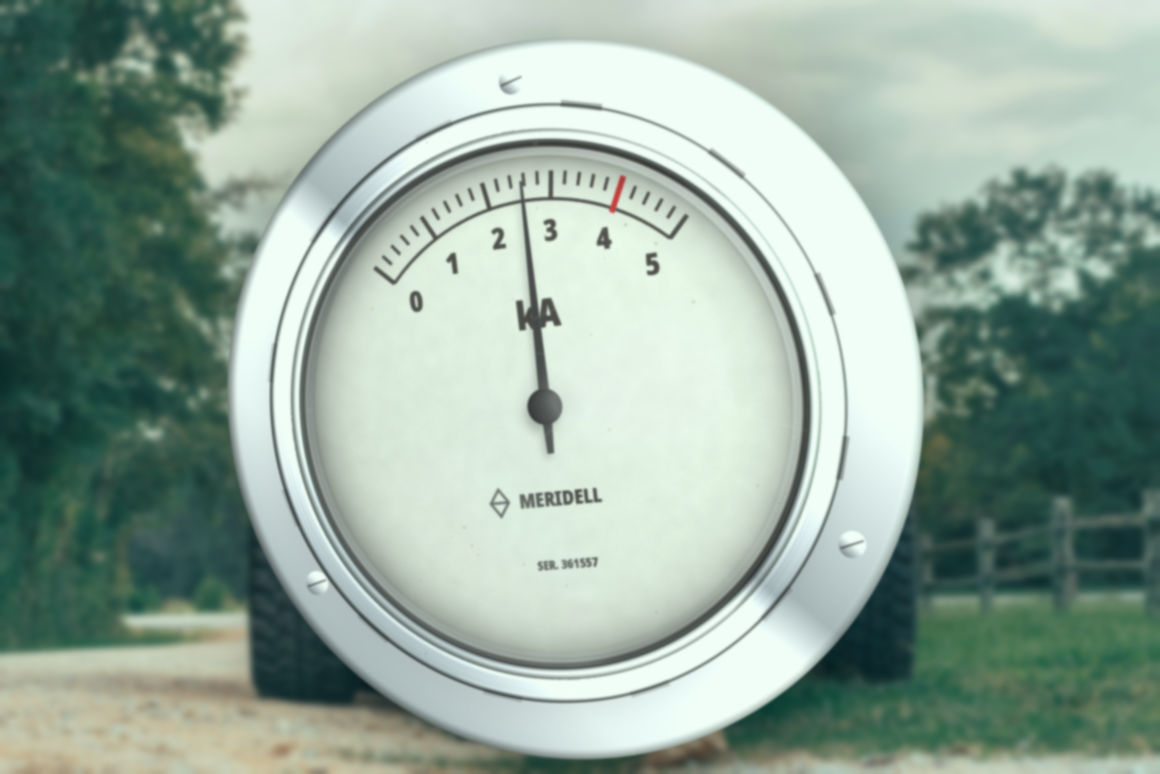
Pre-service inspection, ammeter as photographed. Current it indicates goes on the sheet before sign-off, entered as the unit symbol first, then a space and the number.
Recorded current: kA 2.6
